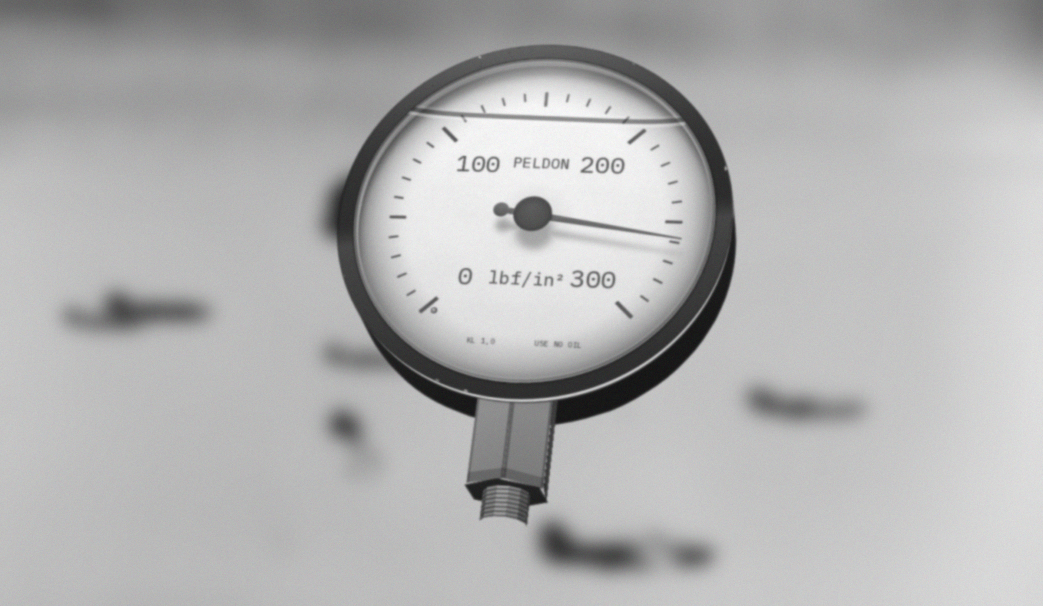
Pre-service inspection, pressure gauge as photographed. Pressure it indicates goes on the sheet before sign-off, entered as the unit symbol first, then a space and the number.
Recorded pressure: psi 260
